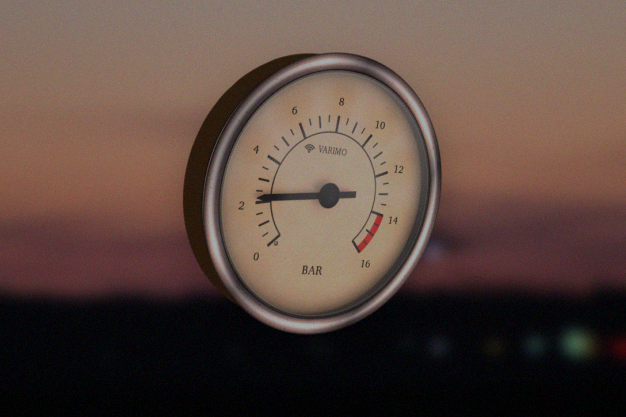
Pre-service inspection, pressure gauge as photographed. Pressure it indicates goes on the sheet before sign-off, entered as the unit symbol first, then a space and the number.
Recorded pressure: bar 2.25
